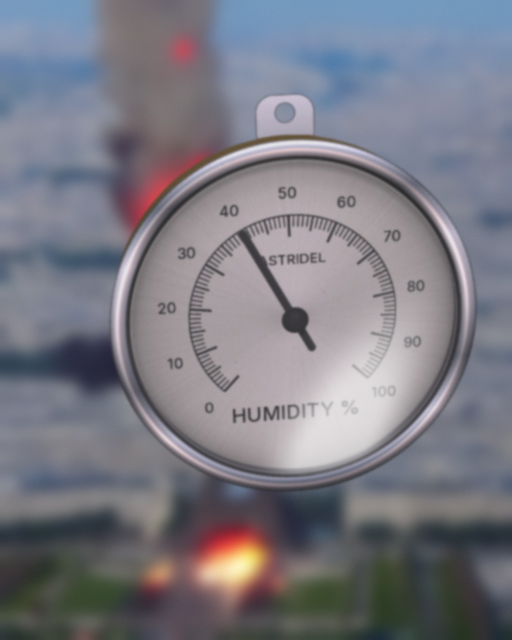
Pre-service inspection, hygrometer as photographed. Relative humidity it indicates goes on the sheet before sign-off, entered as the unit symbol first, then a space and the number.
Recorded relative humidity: % 40
